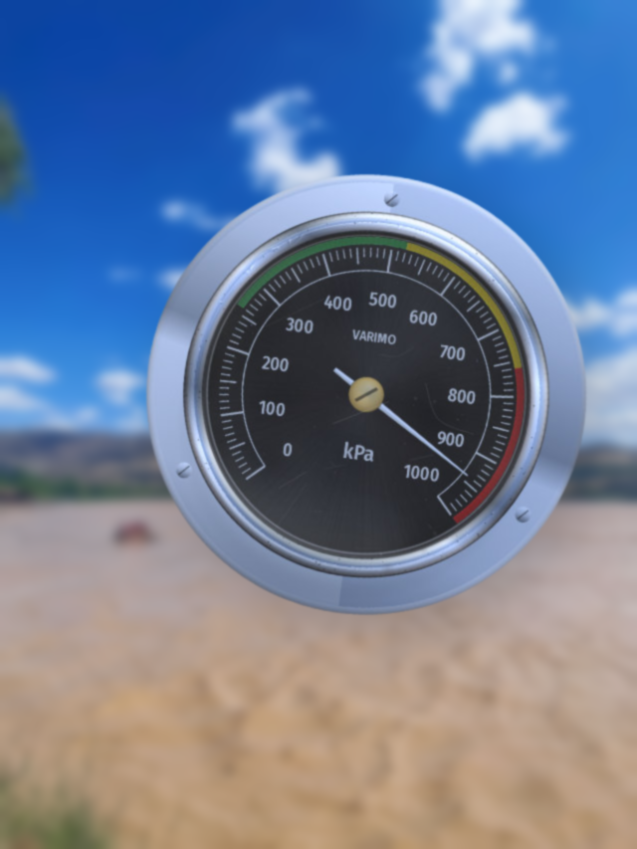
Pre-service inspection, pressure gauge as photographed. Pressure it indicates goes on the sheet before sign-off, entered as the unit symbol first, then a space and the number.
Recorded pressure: kPa 940
